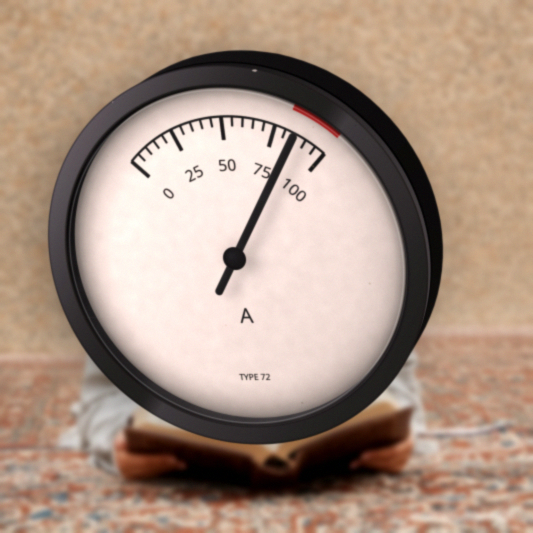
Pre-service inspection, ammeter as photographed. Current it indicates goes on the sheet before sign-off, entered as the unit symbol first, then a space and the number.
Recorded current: A 85
